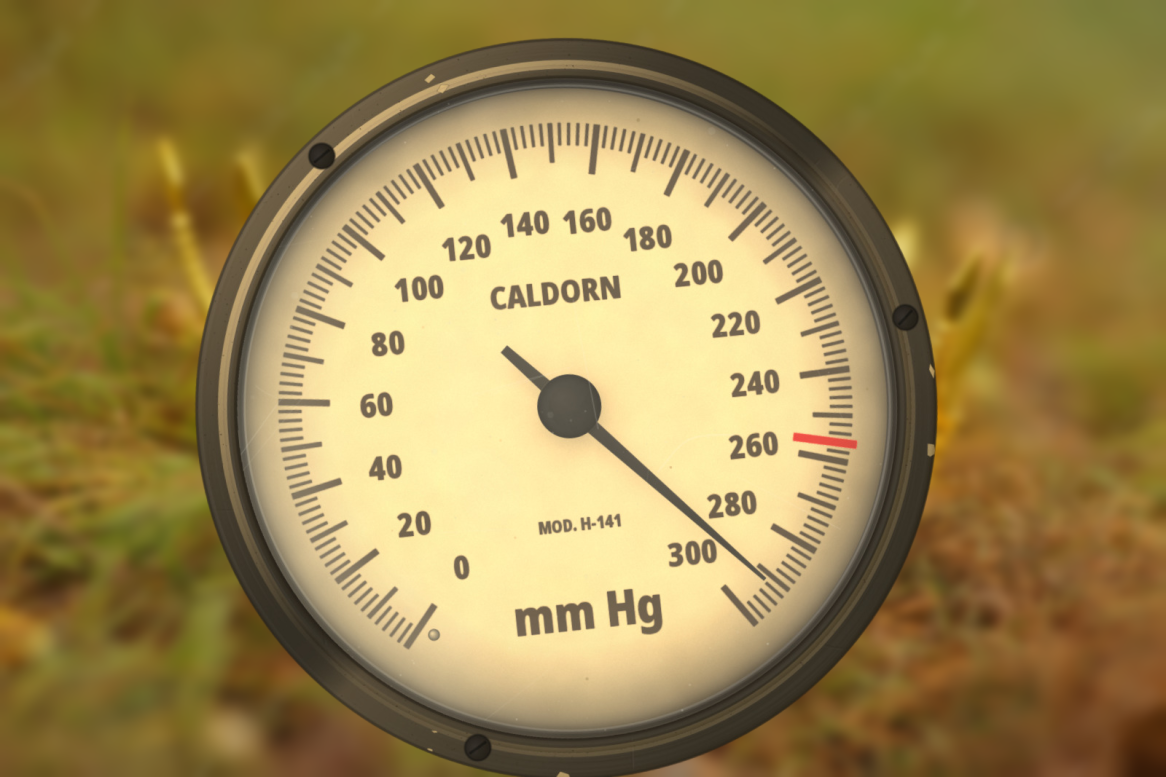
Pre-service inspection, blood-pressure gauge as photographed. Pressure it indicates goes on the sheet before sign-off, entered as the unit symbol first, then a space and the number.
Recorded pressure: mmHg 292
